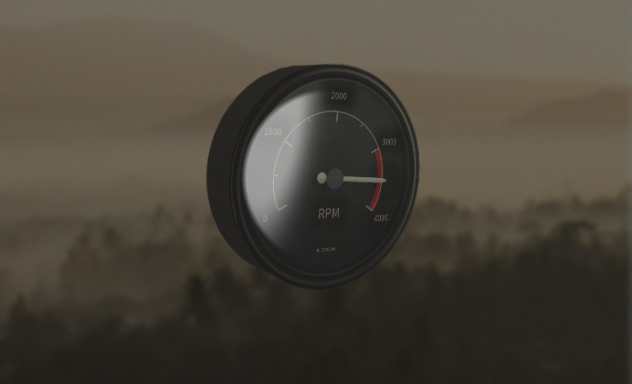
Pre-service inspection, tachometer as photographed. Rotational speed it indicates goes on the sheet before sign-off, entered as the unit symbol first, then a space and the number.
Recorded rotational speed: rpm 3500
